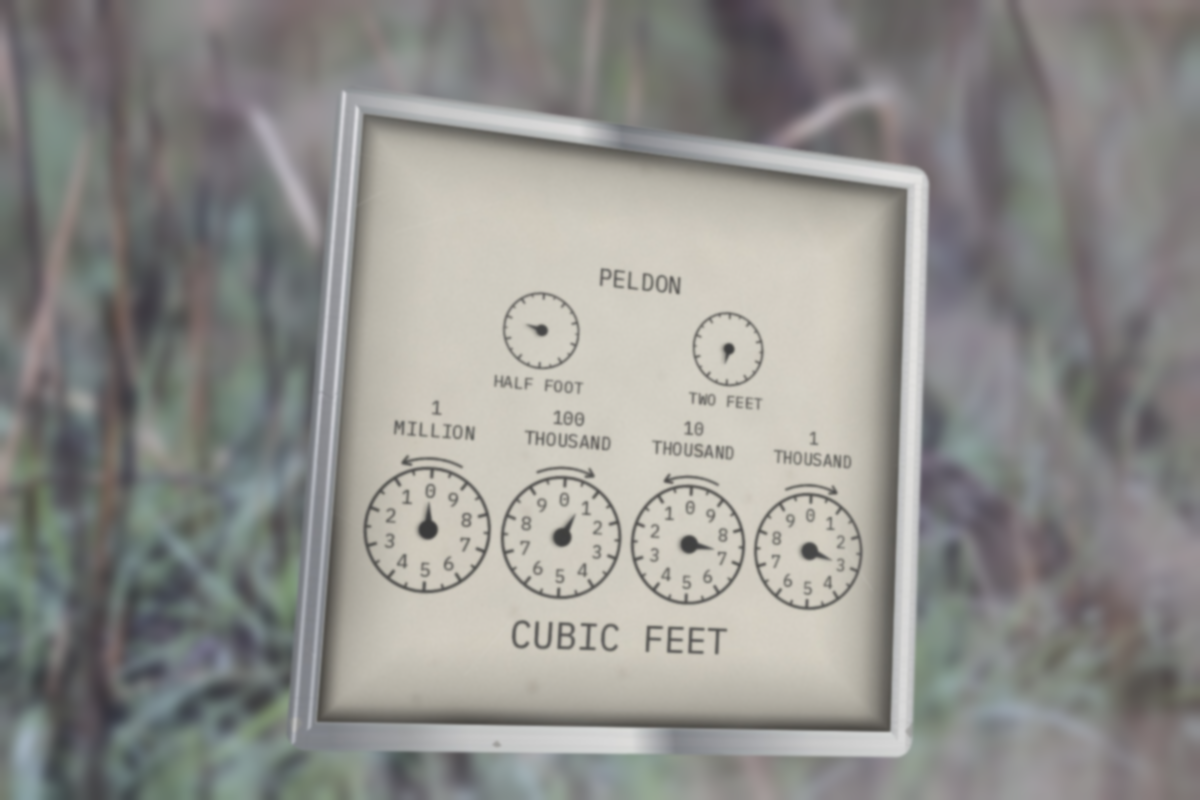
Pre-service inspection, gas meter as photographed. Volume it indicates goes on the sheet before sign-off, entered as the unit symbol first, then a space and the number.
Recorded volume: ft³ 7300
